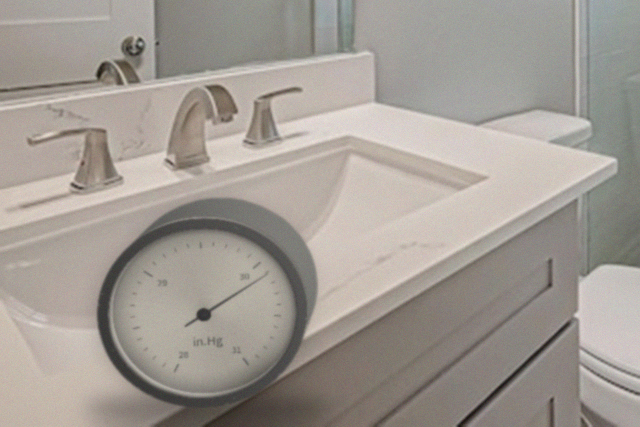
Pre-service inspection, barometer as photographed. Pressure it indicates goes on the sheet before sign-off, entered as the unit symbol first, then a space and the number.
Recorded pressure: inHg 30.1
